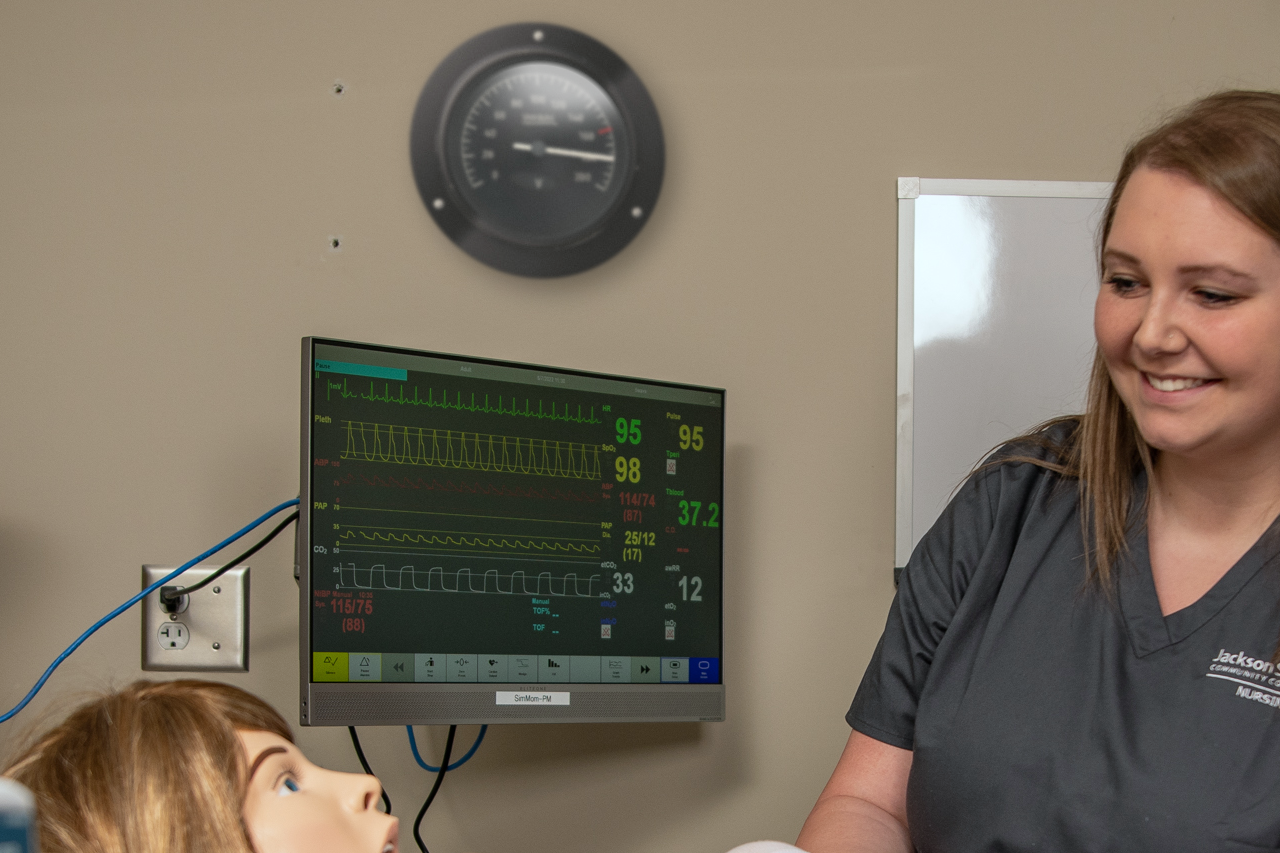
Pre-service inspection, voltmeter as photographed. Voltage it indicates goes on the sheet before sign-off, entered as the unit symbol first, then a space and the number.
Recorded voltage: V 180
